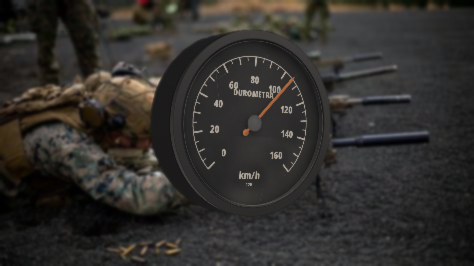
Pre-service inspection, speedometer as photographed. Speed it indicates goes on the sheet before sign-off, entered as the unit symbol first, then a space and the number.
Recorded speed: km/h 105
